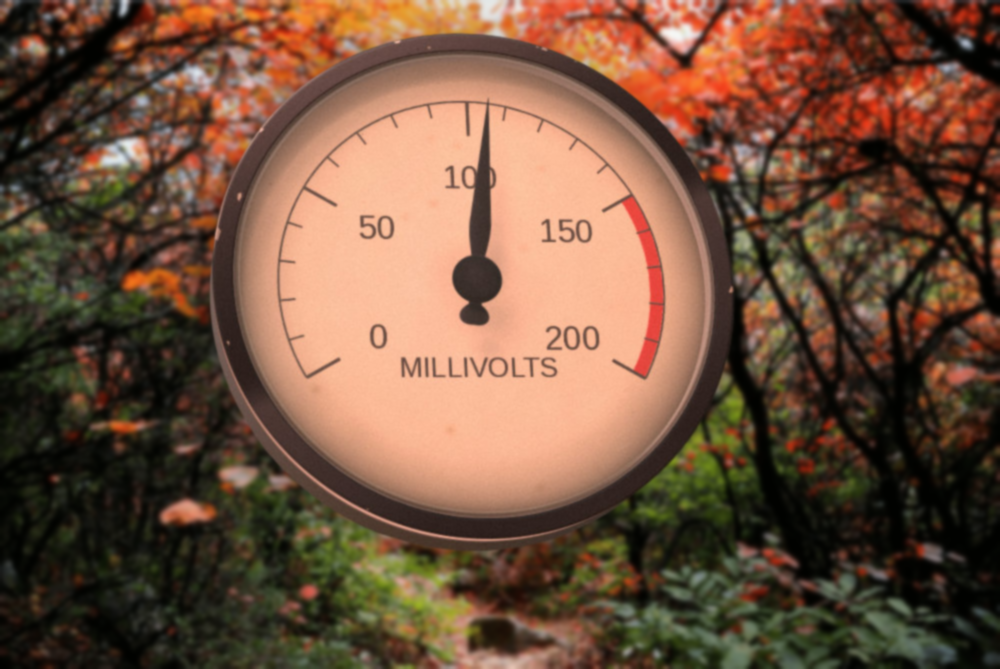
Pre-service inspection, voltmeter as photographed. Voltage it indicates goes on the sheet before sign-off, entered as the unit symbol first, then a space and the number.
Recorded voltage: mV 105
